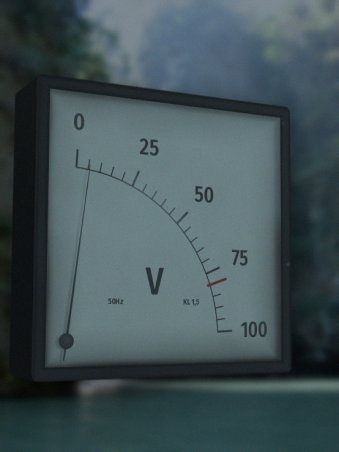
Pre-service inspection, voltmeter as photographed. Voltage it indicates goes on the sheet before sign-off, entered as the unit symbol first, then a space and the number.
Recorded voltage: V 5
